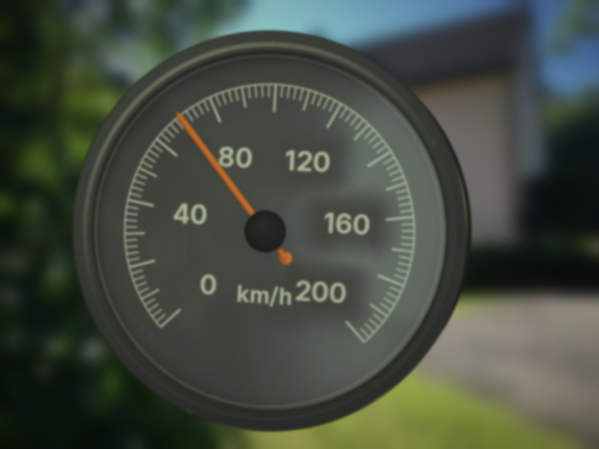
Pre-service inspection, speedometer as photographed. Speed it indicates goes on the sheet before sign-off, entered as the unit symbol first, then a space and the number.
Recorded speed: km/h 70
